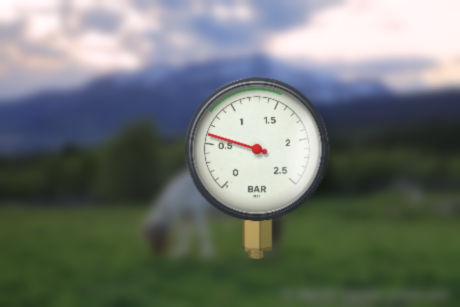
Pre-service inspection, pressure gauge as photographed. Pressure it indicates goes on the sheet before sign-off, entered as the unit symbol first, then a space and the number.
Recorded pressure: bar 0.6
